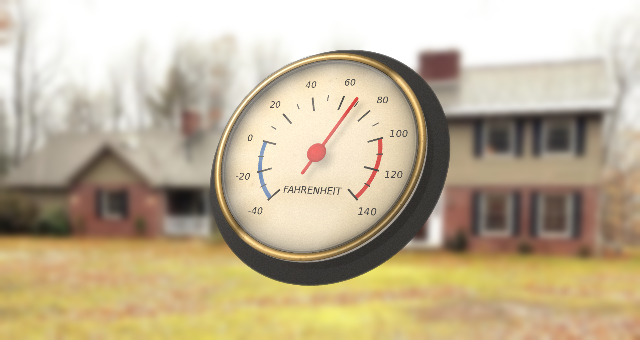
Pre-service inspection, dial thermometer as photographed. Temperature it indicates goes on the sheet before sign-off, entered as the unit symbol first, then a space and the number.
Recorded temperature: °F 70
